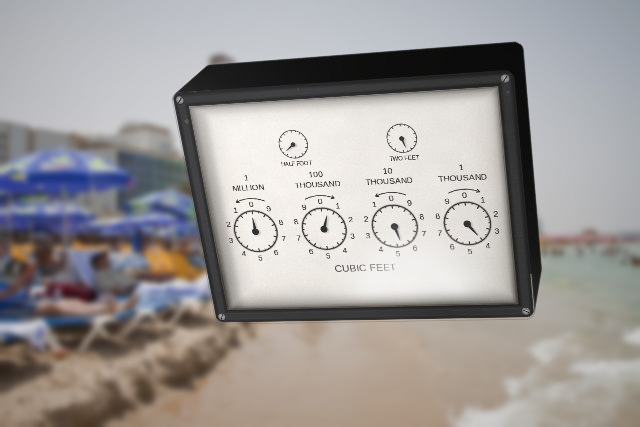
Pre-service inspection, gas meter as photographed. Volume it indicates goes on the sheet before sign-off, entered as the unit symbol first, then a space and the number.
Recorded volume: ft³ 5400
